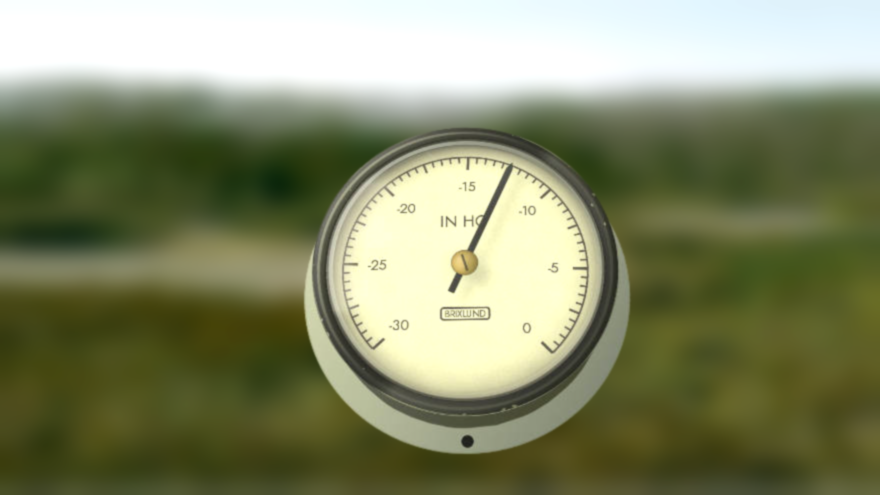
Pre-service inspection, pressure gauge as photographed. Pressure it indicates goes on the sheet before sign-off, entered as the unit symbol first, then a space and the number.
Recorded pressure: inHg -12.5
